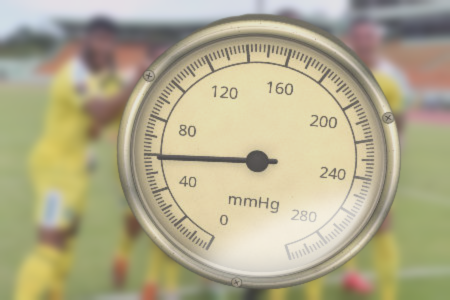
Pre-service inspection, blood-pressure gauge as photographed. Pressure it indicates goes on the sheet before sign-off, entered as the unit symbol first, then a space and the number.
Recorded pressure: mmHg 60
